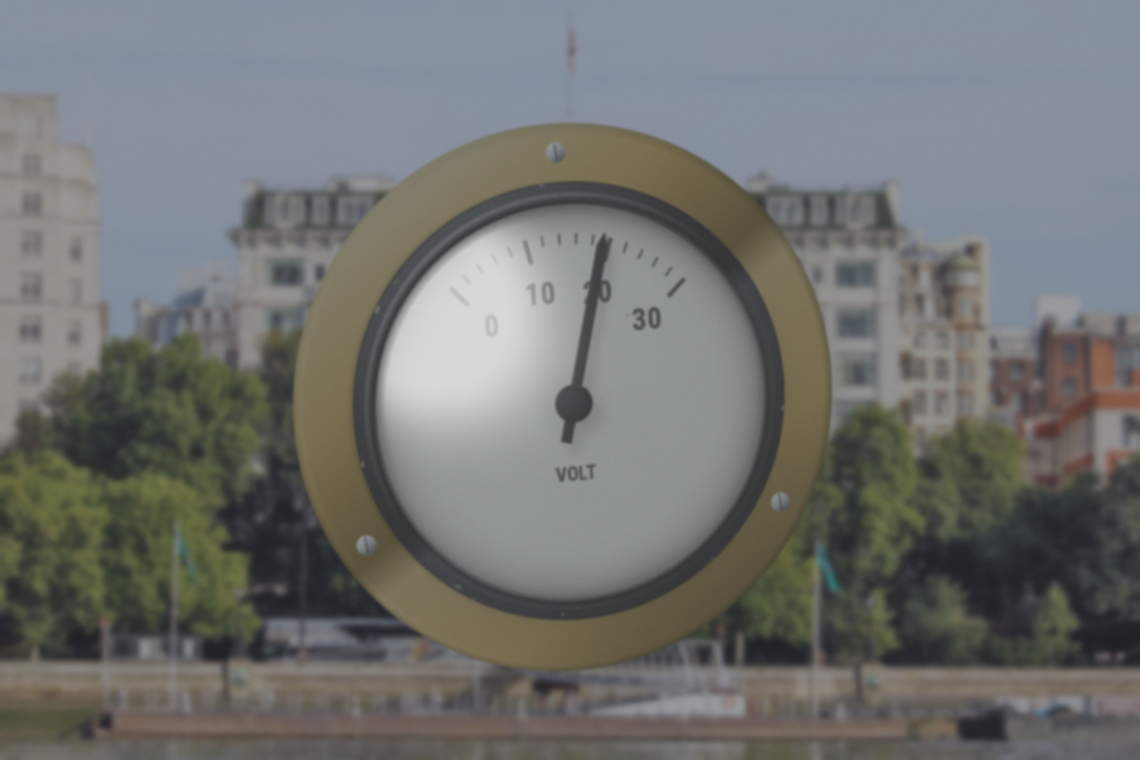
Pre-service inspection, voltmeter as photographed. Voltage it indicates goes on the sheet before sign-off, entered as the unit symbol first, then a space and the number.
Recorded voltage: V 19
